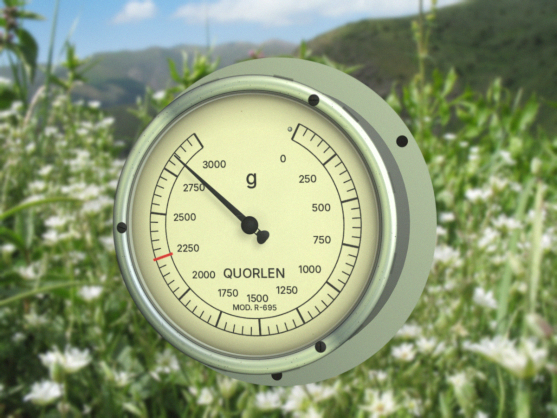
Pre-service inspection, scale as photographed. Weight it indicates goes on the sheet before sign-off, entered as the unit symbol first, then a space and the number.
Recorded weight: g 2850
